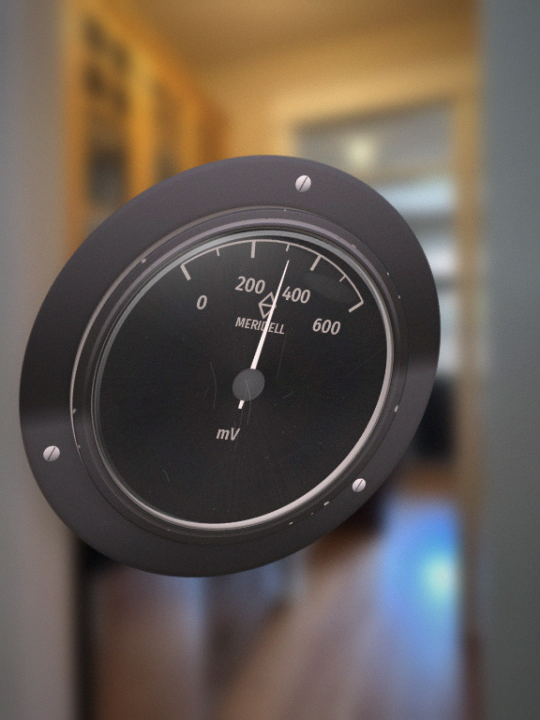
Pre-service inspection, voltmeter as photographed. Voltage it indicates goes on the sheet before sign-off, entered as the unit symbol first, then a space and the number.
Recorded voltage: mV 300
